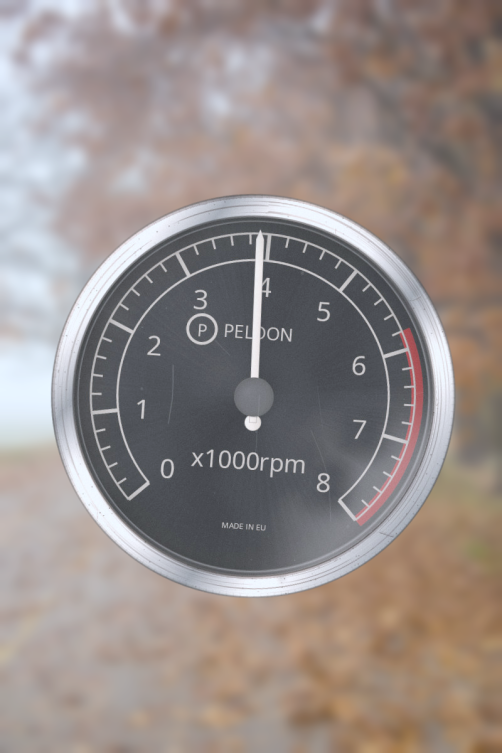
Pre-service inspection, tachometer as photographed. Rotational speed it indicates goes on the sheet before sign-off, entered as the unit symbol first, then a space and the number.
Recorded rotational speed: rpm 3900
